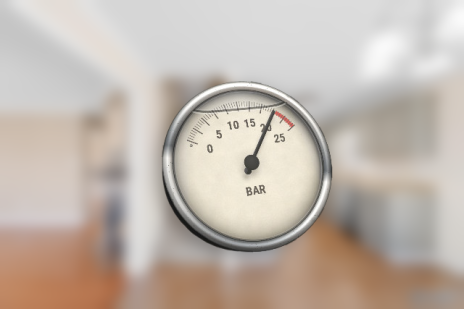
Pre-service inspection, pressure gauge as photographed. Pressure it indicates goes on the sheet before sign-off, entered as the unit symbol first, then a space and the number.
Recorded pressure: bar 20
